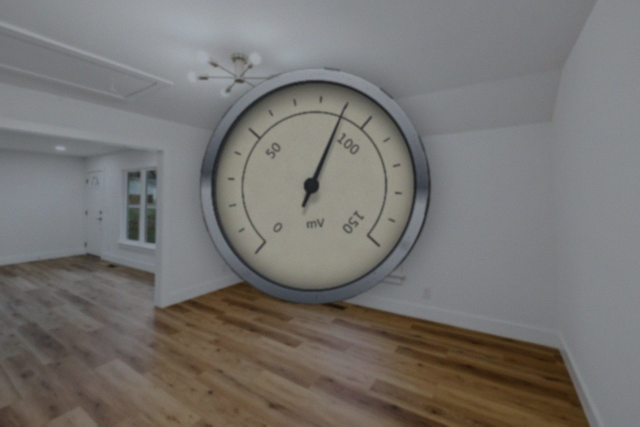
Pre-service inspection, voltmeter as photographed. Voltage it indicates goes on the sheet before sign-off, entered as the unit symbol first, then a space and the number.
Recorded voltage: mV 90
